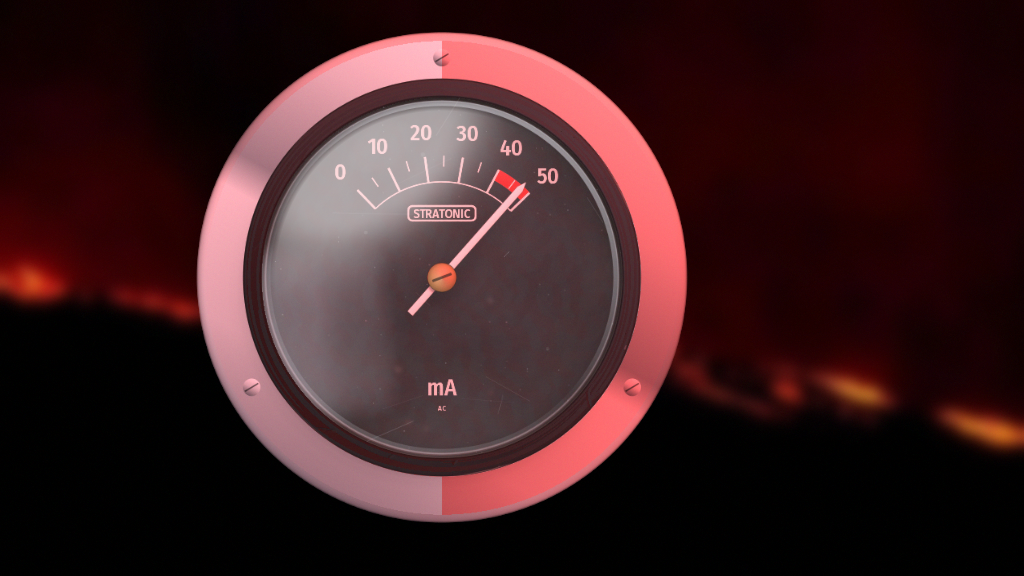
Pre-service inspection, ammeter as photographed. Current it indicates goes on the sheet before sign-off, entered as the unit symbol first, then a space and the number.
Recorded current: mA 47.5
